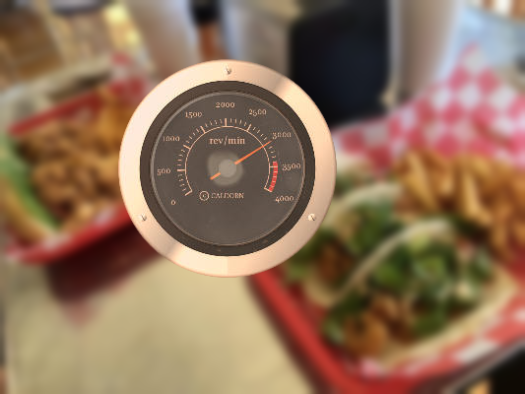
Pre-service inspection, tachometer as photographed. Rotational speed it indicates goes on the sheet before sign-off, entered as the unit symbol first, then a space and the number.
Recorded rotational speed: rpm 3000
